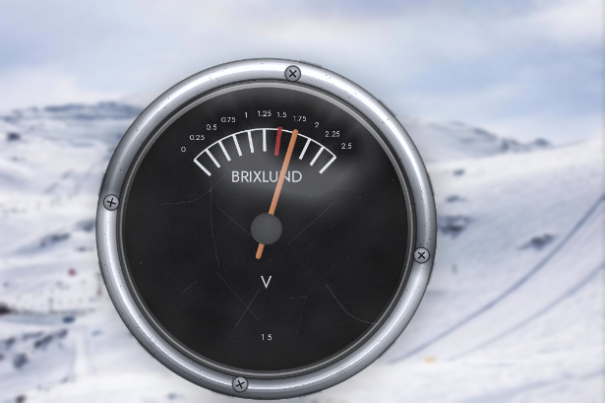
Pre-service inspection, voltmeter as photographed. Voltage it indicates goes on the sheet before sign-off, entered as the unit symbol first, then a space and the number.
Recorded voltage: V 1.75
